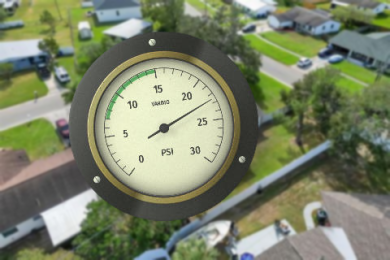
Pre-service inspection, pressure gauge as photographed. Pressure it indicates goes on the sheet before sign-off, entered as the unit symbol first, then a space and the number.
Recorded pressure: psi 22.5
